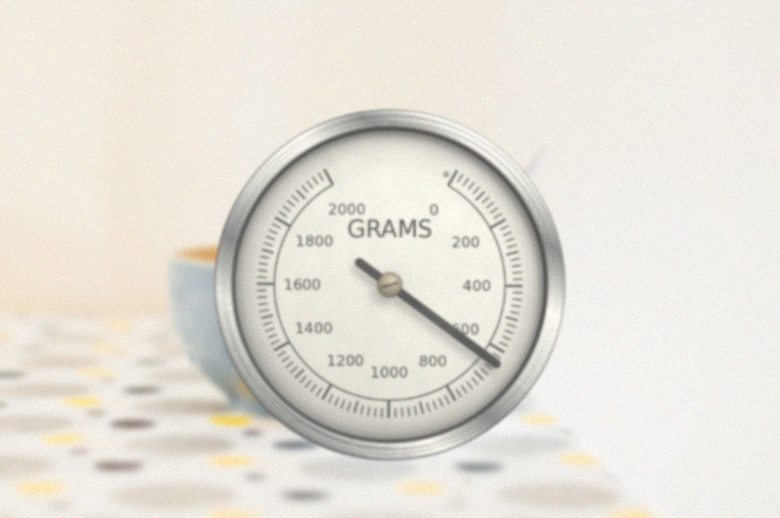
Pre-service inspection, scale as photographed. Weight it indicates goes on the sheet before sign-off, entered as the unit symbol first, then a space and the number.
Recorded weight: g 640
